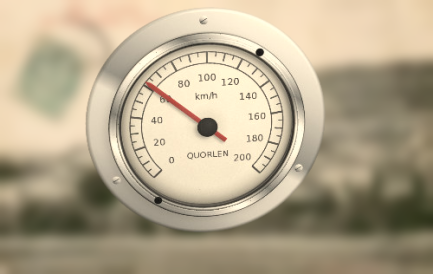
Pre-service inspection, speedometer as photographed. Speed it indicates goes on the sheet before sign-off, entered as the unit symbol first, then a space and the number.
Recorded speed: km/h 62.5
